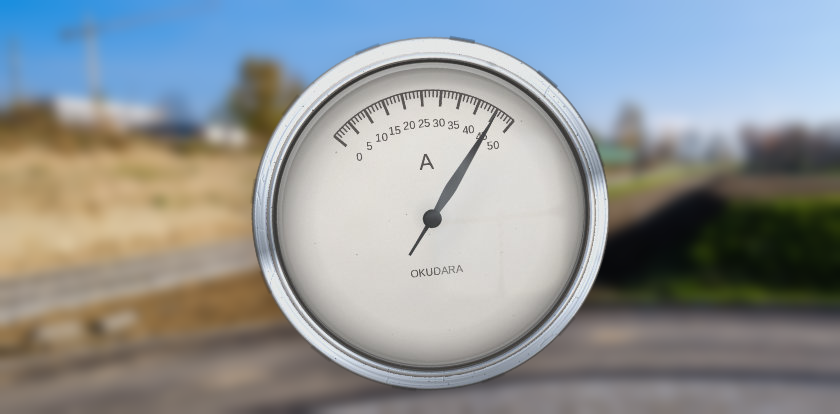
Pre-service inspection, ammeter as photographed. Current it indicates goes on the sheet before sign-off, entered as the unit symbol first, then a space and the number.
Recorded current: A 45
